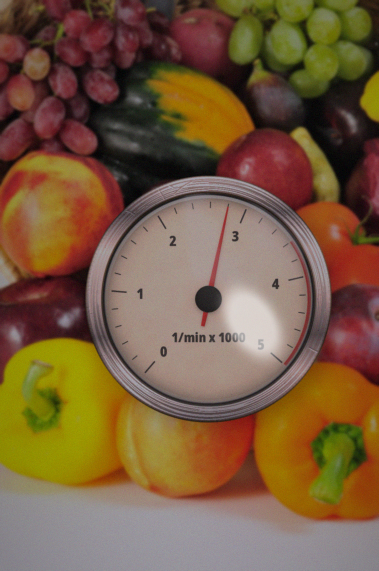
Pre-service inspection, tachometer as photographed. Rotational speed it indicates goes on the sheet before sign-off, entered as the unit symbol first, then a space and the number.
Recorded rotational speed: rpm 2800
